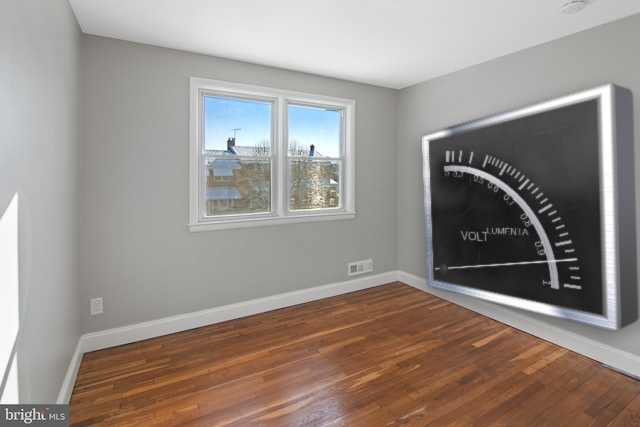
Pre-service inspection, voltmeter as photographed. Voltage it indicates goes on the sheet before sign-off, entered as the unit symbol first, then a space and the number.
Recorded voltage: V 0.94
